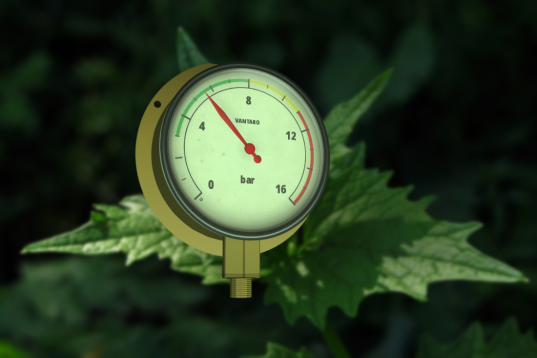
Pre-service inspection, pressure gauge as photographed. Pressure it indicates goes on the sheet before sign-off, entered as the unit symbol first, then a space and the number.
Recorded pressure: bar 5.5
